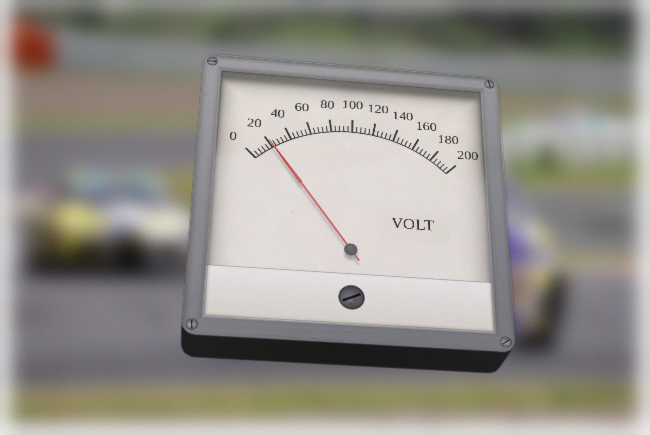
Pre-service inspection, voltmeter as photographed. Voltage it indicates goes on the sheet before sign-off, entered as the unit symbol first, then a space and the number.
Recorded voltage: V 20
